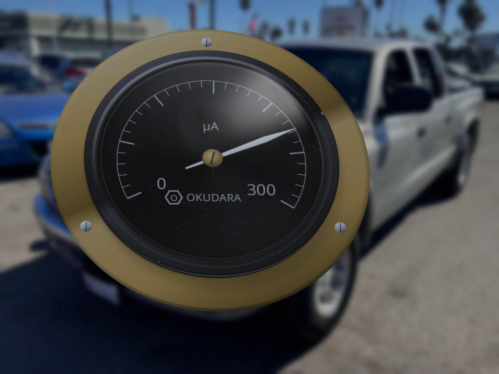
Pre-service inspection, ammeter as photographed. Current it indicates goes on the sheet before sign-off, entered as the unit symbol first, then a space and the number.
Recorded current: µA 230
